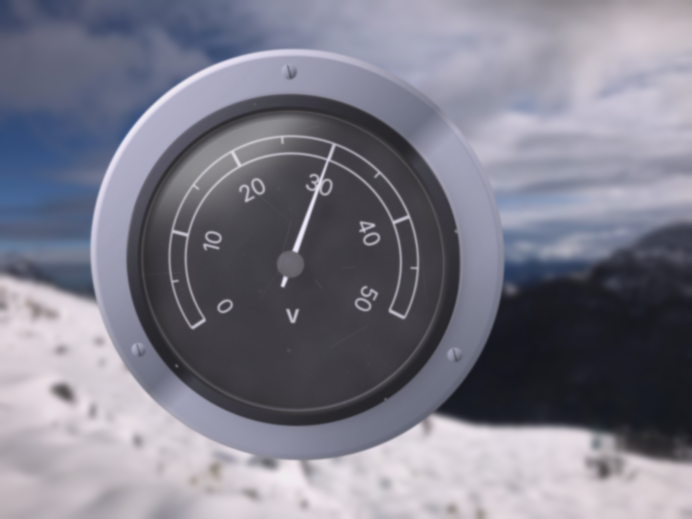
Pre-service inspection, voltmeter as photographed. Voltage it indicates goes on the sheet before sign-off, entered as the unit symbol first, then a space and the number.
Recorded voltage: V 30
